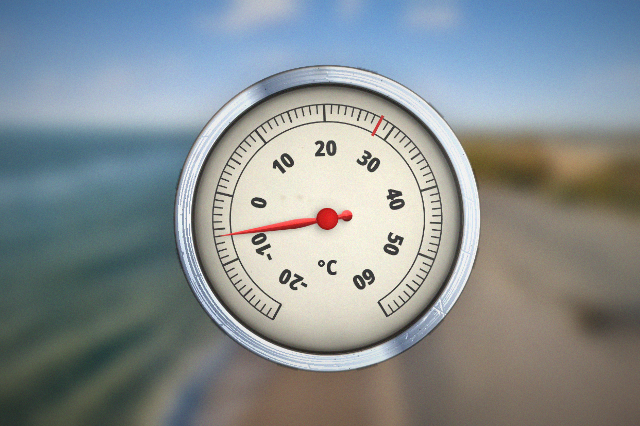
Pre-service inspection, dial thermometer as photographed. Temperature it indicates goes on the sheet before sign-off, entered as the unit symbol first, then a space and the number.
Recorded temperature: °C -6
